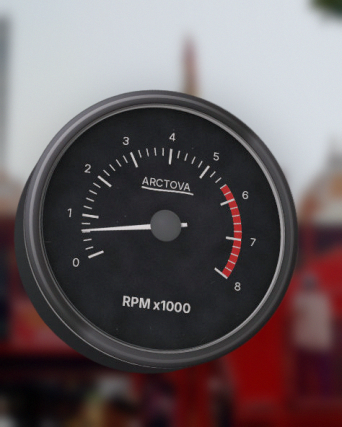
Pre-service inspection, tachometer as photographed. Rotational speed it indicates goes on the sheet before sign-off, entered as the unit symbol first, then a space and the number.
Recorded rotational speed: rpm 600
